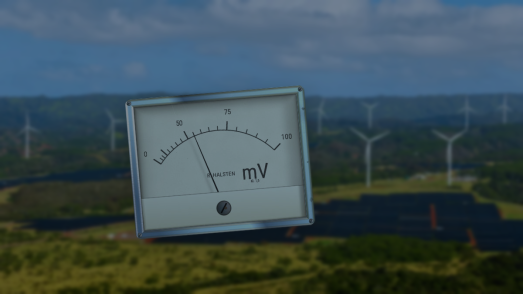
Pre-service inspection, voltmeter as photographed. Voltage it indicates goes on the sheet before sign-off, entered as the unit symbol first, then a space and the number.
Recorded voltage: mV 55
